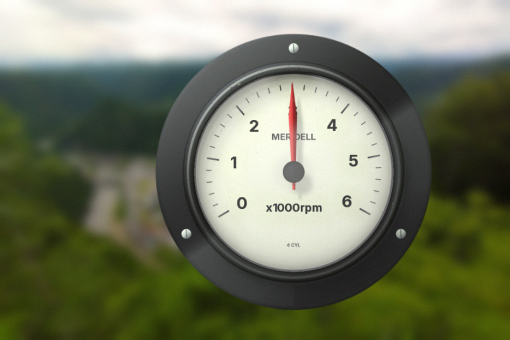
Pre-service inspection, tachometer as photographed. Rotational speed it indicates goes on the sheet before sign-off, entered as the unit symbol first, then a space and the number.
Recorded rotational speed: rpm 3000
